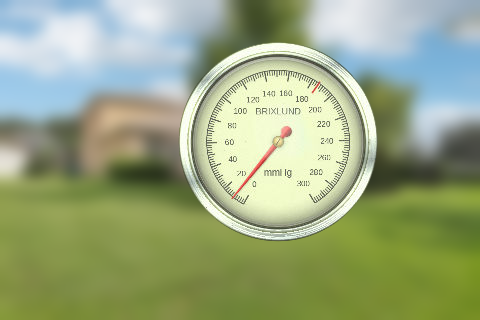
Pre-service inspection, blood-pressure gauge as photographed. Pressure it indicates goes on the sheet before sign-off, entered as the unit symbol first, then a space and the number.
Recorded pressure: mmHg 10
